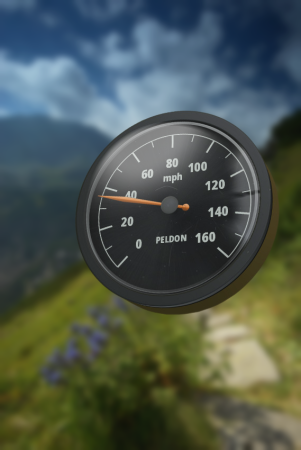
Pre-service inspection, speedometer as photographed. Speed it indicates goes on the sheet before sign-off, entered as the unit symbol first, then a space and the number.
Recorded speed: mph 35
